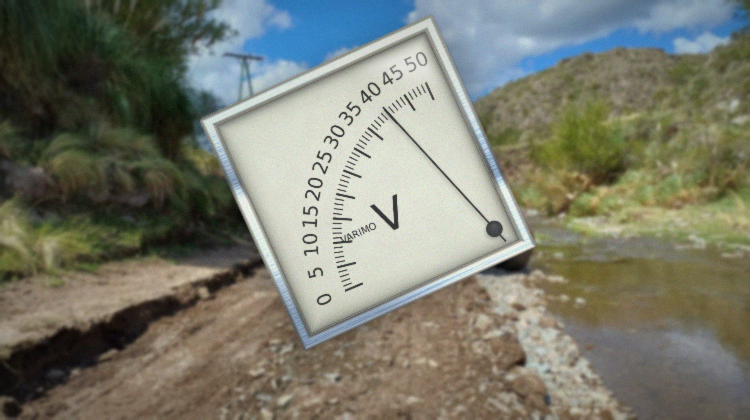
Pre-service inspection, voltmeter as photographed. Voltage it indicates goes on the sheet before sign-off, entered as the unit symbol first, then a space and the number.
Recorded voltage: V 40
